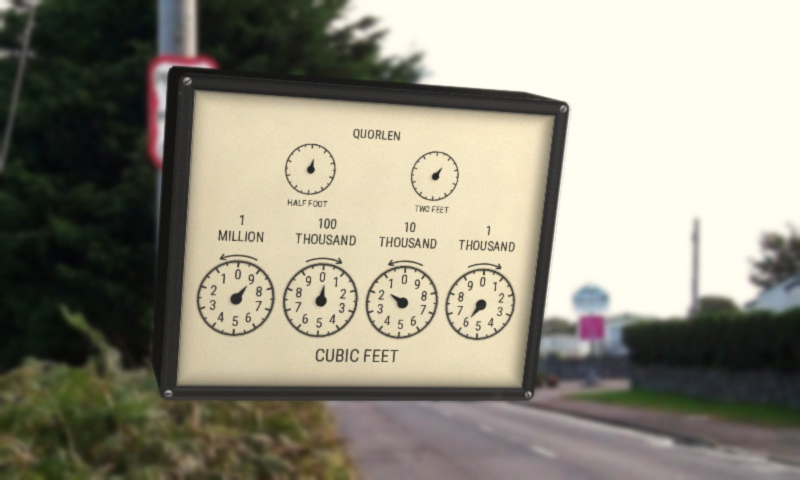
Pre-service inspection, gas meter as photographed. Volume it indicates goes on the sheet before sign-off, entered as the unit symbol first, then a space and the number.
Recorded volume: ft³ 901600
